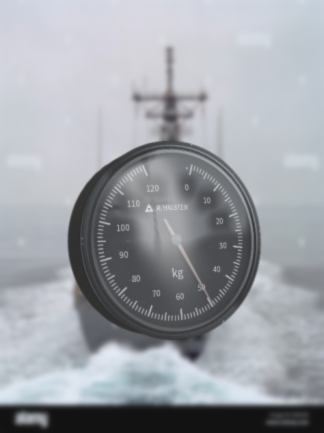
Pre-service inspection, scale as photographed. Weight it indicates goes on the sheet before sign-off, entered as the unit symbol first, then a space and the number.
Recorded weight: kg 50
